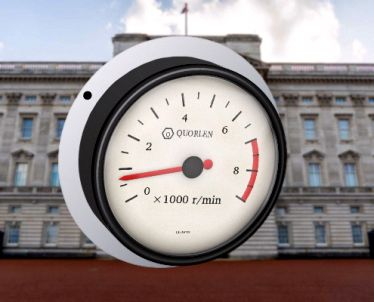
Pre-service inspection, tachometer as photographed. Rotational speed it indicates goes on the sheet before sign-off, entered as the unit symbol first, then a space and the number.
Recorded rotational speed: rpm 750
